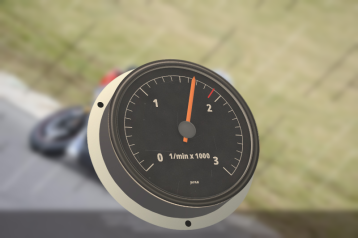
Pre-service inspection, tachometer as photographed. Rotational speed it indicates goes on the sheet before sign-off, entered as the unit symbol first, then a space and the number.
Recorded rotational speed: rpm 1650
